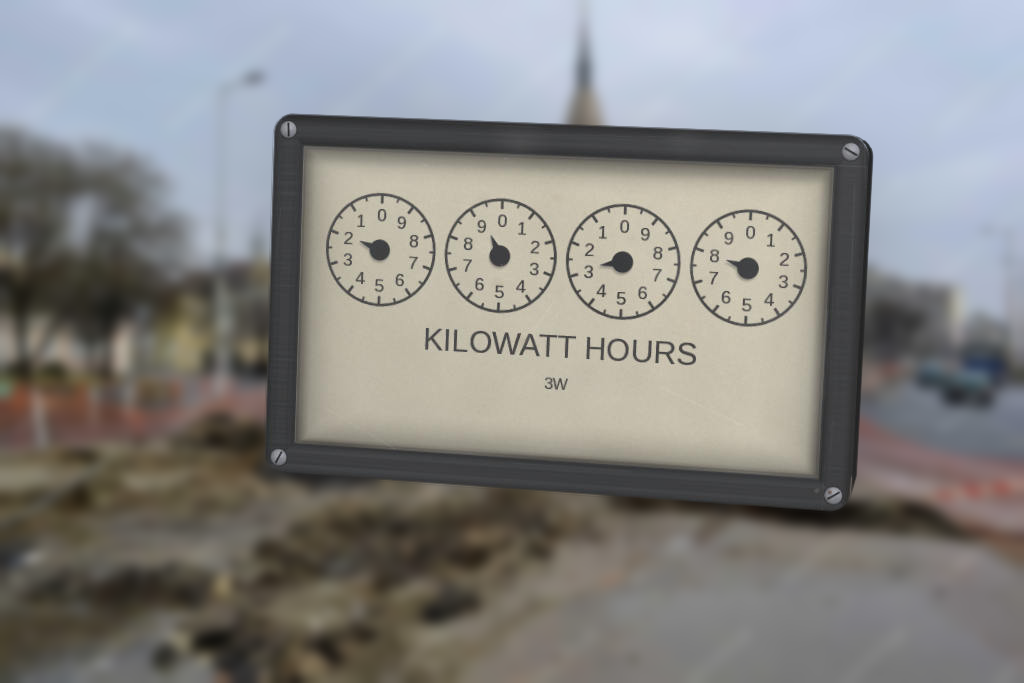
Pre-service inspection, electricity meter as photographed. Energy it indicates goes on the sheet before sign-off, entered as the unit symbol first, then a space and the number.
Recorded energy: kWh 1928
